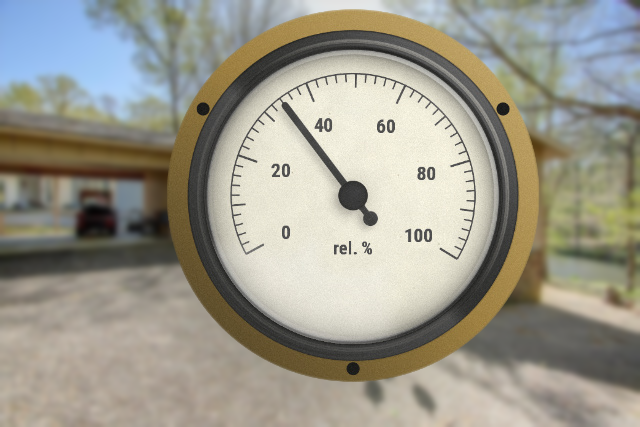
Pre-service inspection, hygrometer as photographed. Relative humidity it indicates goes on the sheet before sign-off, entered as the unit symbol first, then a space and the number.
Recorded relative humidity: % 34
